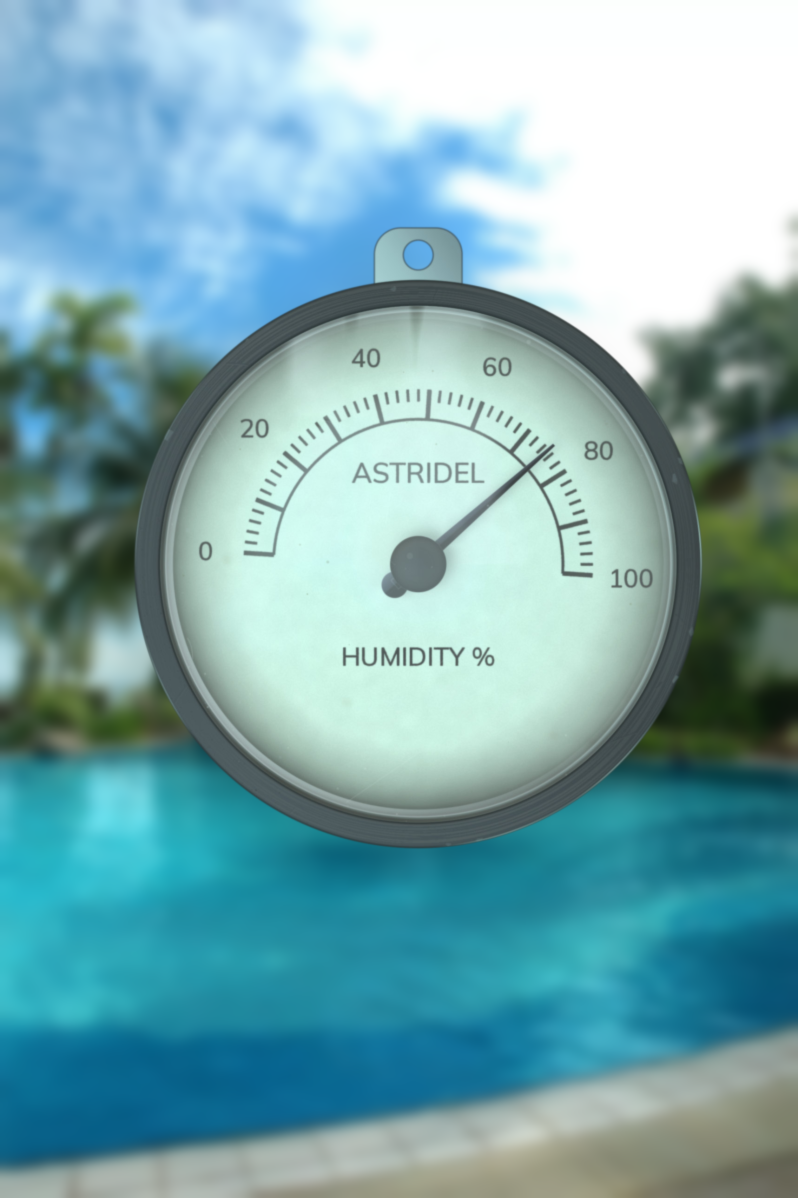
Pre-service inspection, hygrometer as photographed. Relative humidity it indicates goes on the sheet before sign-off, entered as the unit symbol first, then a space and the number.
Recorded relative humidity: % 75
